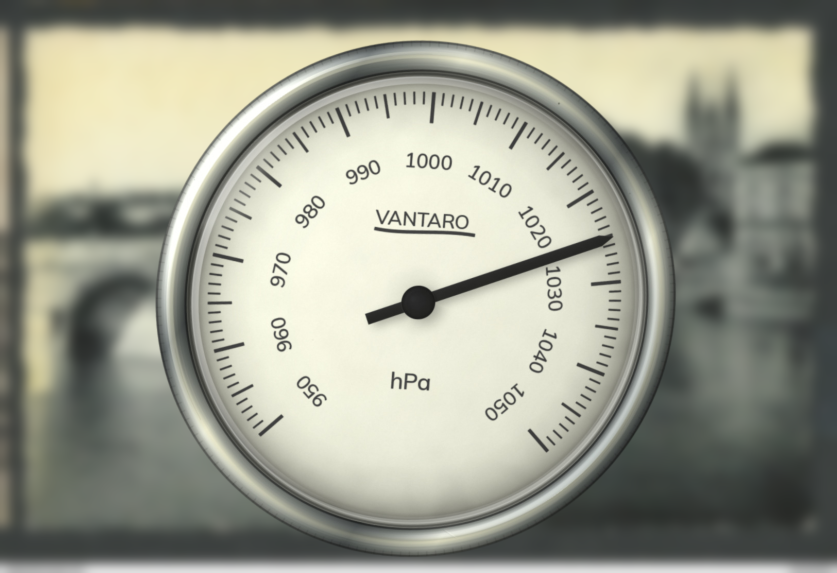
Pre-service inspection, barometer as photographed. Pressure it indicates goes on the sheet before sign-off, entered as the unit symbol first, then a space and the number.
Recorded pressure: hPa 1025
